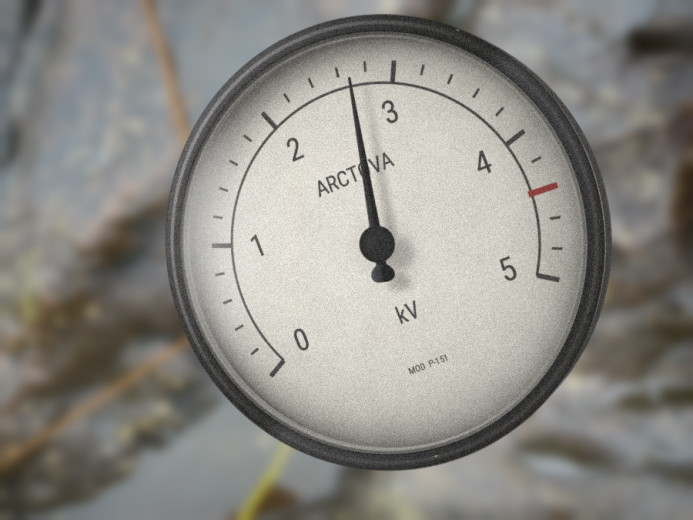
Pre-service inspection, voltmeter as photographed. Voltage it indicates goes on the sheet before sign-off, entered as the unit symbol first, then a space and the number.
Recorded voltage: kV 2.7
